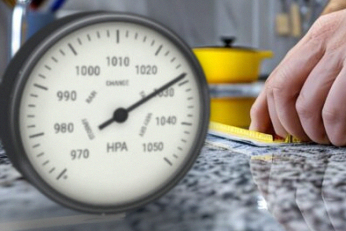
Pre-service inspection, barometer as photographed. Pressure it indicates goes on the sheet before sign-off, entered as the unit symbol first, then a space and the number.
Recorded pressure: hPa 1028
